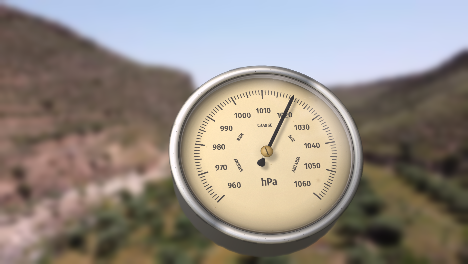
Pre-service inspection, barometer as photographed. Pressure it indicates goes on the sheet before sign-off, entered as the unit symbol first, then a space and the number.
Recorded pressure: hPa 1020
